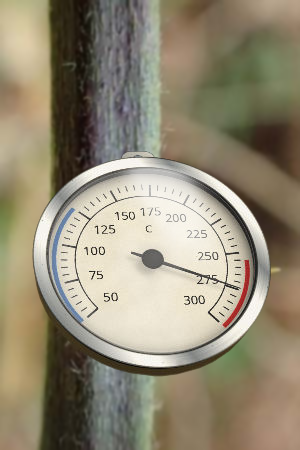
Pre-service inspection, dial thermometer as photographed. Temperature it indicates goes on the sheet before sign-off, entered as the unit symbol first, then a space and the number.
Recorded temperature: °C 275
